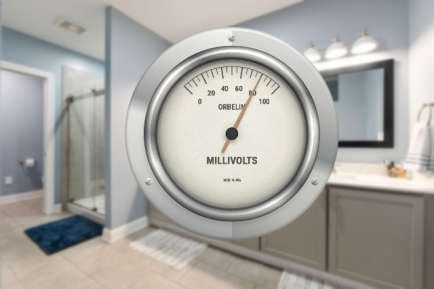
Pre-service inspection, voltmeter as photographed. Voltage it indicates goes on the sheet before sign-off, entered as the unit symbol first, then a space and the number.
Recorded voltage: mV 80
